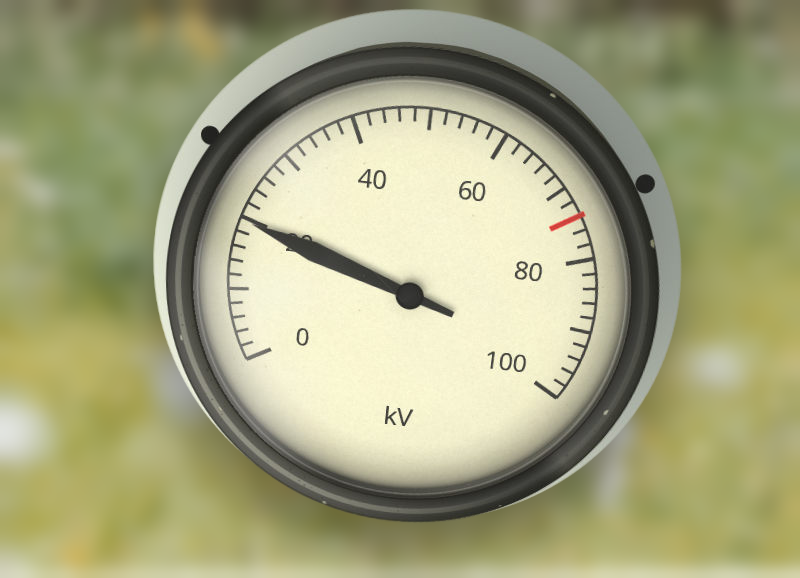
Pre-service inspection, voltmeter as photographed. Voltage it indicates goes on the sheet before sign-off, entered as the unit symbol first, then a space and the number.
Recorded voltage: kV 20
